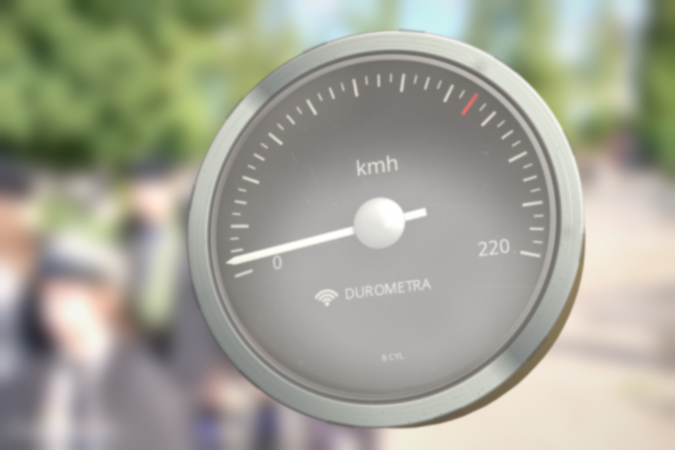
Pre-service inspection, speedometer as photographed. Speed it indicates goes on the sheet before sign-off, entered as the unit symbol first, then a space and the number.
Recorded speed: km/h 5
